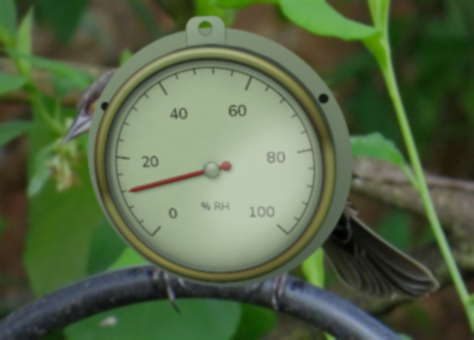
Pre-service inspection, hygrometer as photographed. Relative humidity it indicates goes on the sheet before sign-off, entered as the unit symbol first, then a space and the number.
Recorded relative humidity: % 12
